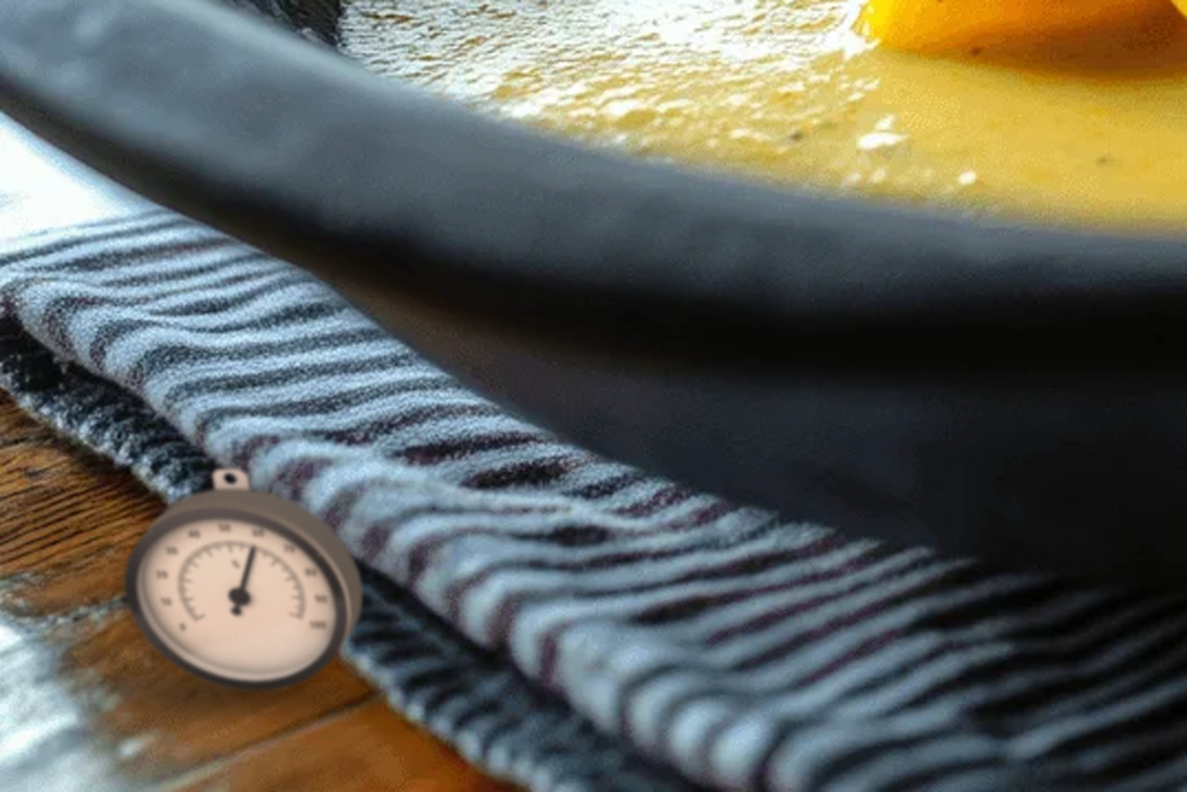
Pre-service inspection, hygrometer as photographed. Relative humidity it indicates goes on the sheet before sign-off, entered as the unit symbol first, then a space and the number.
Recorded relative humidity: % 60
